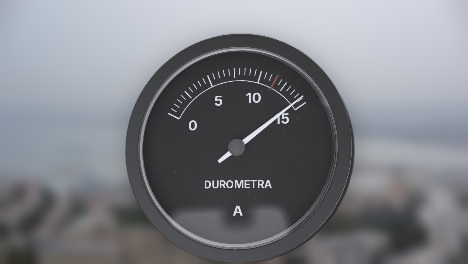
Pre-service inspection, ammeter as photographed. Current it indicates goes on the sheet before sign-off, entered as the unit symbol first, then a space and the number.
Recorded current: A 14.5
